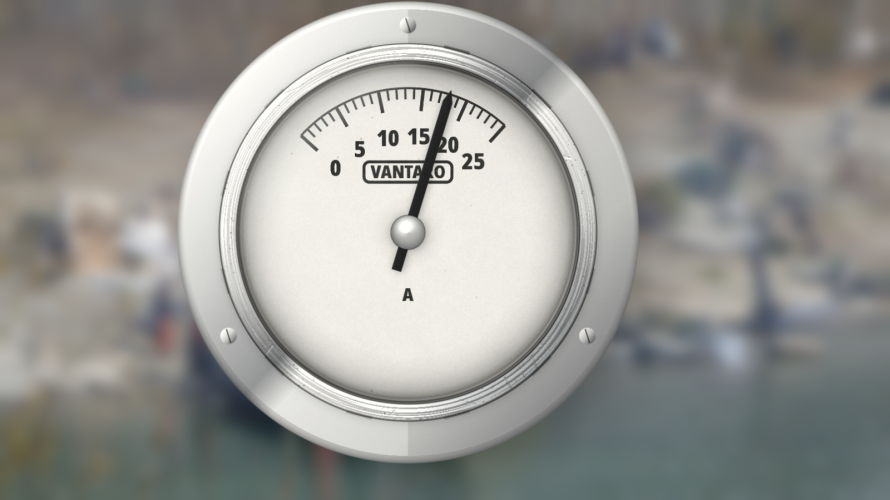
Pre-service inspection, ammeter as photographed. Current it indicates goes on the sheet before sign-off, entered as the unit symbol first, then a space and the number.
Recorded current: A 18
